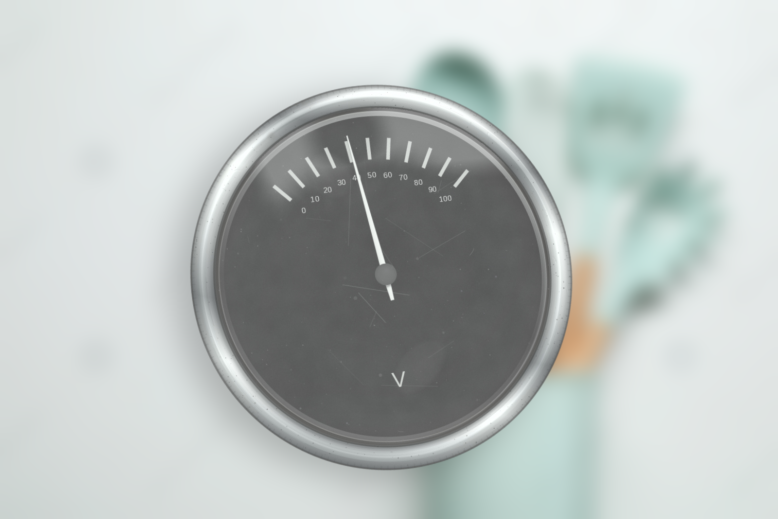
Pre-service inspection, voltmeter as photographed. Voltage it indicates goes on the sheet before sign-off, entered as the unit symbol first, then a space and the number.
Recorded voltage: V 40
